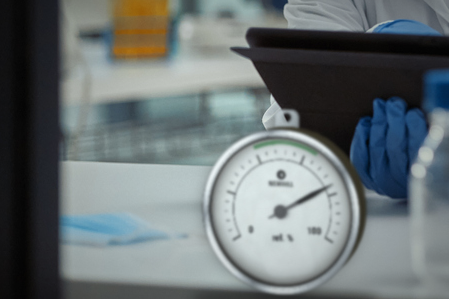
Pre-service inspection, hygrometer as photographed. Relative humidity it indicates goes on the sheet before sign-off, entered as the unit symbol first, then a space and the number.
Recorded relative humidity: % 76
